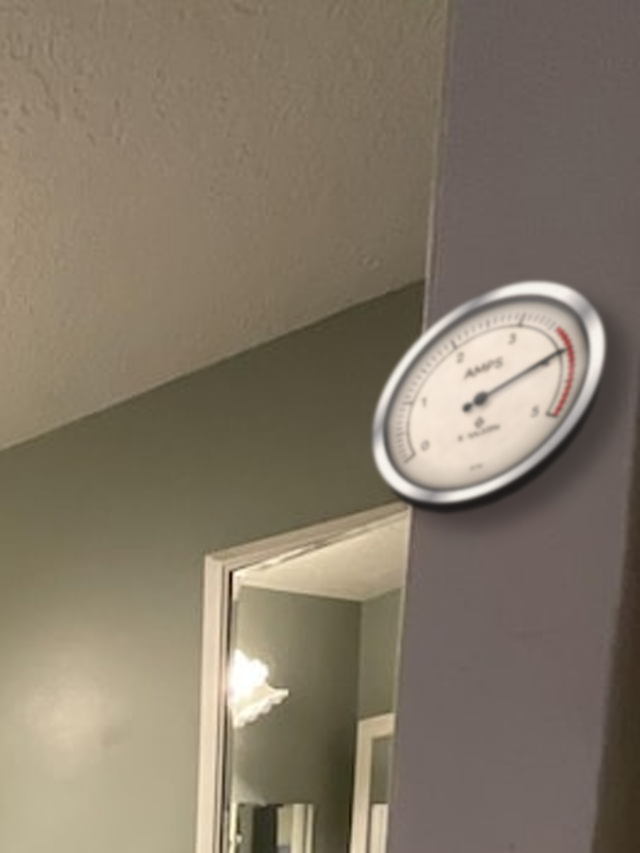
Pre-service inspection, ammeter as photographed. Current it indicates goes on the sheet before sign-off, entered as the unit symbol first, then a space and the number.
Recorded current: A 4
